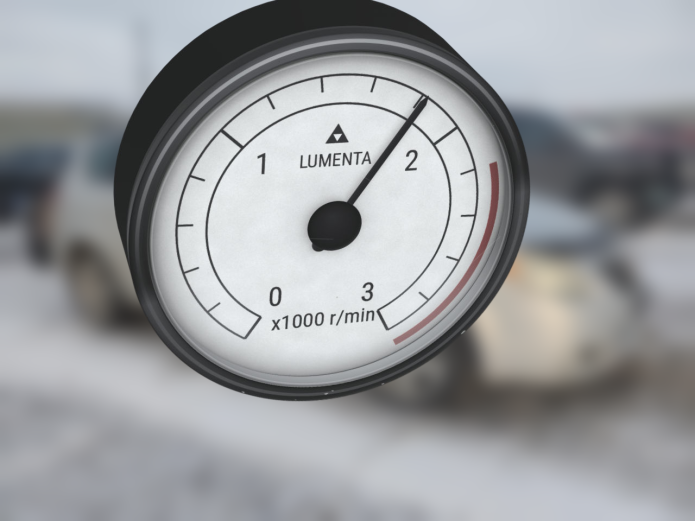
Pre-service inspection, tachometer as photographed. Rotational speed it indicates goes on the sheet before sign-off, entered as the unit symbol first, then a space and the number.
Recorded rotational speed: rpm 1800
